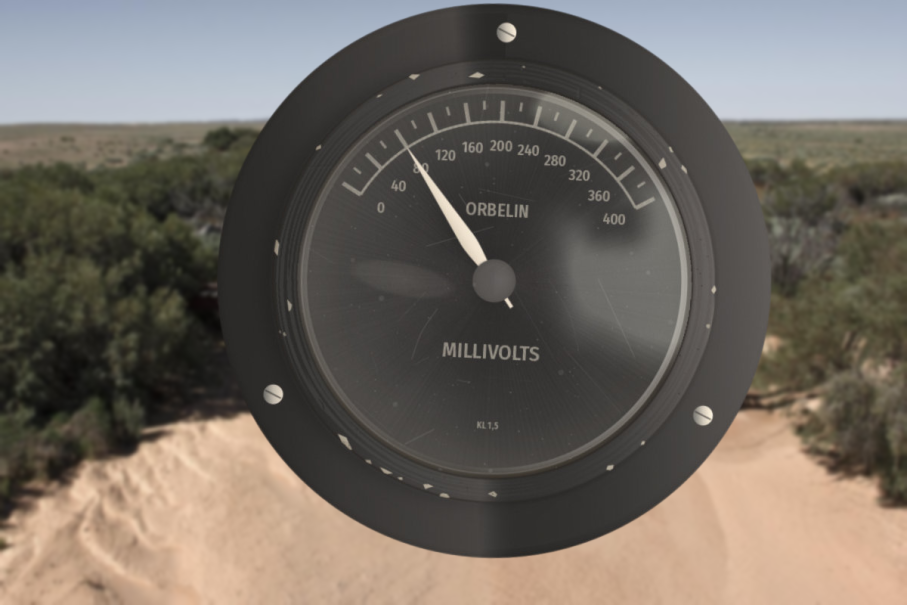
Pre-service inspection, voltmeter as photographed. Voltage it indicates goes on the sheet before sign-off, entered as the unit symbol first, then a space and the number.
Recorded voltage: mV 80
